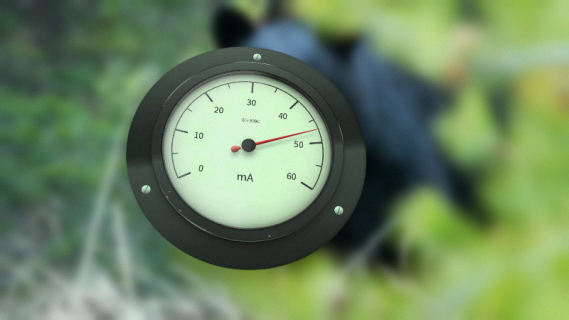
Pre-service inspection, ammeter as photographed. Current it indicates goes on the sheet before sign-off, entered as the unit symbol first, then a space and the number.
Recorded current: mA 47.5
